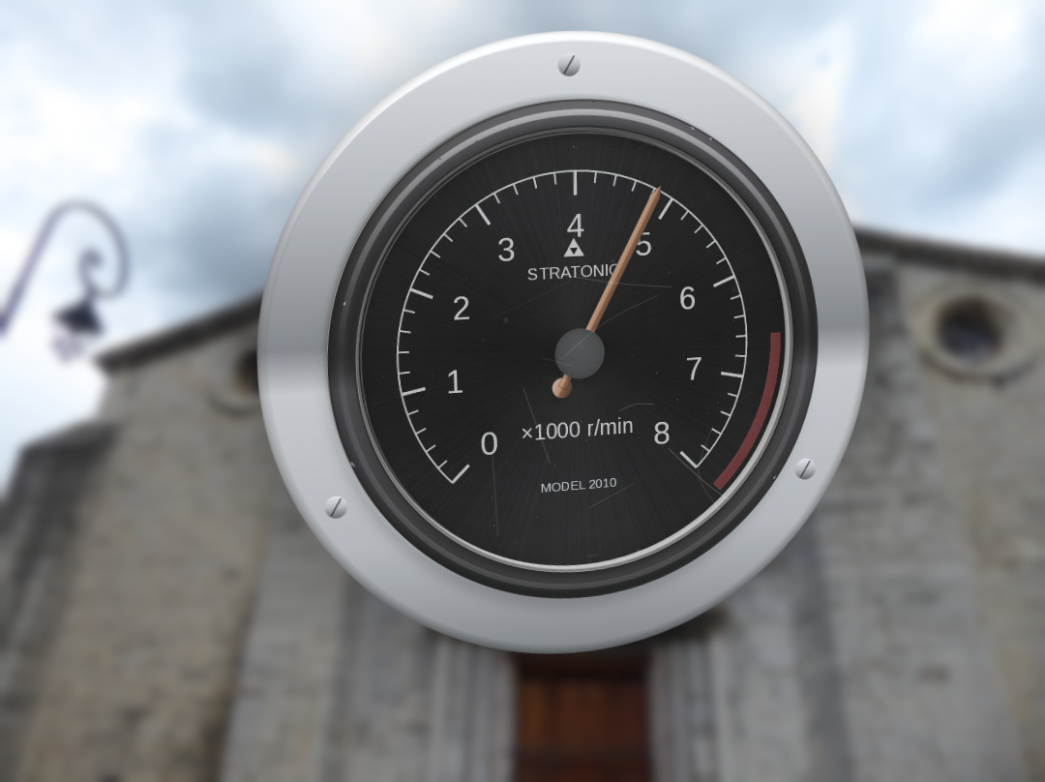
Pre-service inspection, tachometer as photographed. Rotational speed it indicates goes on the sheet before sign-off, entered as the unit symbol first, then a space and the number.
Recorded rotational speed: rpm 4800
